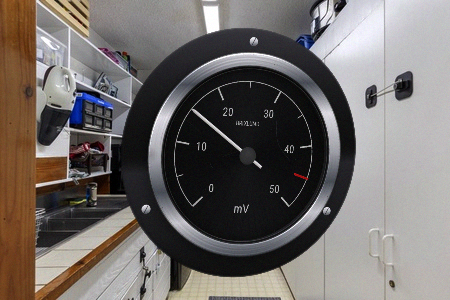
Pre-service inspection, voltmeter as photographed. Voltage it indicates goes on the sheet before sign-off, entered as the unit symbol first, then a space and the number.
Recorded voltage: mV 15
